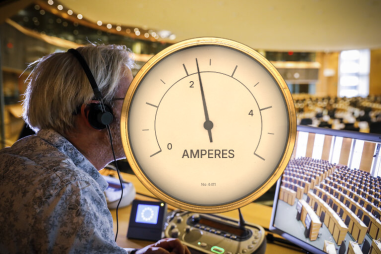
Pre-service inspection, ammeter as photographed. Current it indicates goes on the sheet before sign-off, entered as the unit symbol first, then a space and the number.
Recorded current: A 2.25
